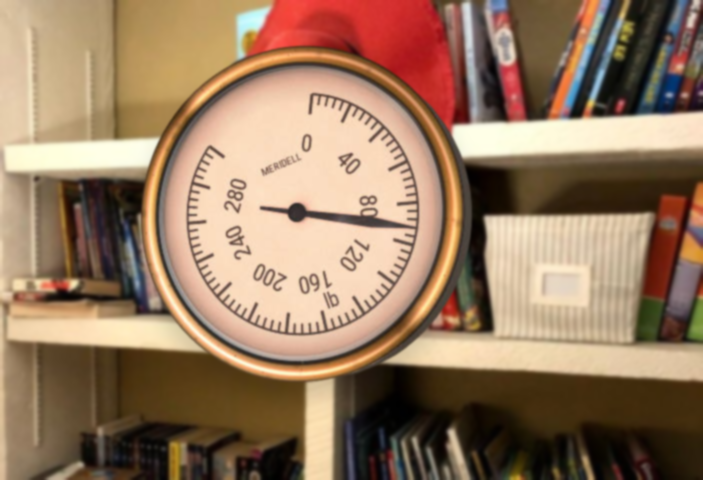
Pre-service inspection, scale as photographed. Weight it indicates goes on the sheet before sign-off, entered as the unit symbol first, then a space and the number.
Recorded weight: lb 92
